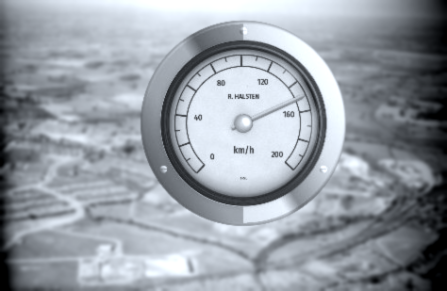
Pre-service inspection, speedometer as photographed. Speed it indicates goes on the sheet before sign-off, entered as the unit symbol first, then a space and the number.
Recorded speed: km/h 150
